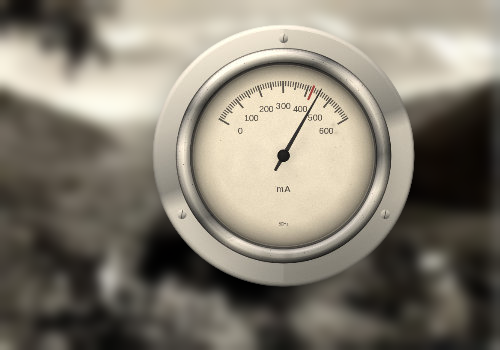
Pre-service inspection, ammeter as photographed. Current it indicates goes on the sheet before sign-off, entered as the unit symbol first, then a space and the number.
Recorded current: mA 450
